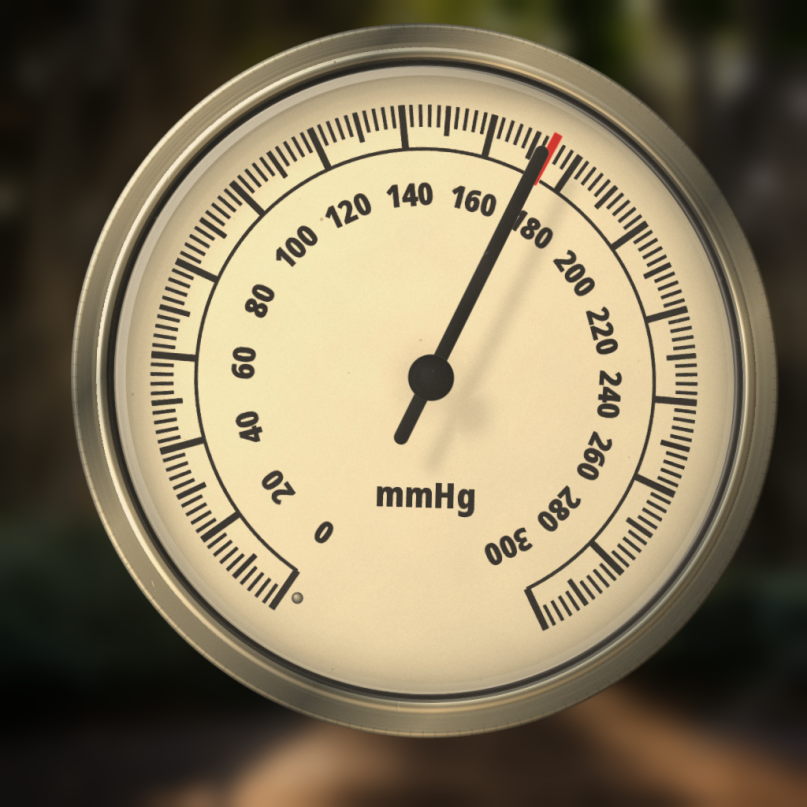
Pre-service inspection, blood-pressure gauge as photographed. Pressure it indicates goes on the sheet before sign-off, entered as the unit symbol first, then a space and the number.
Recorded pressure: mmHg 172
